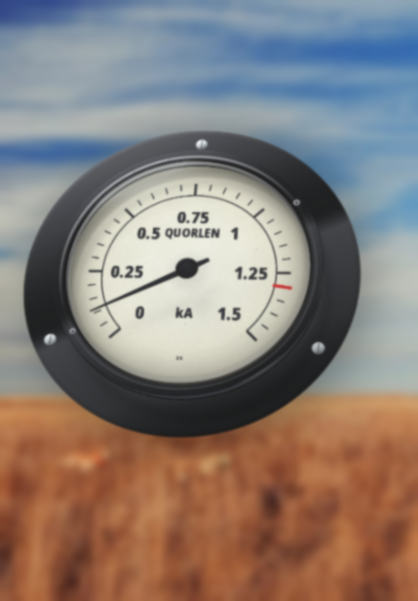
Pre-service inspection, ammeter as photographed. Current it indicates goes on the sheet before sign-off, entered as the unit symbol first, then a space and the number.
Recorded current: kA 0.1
